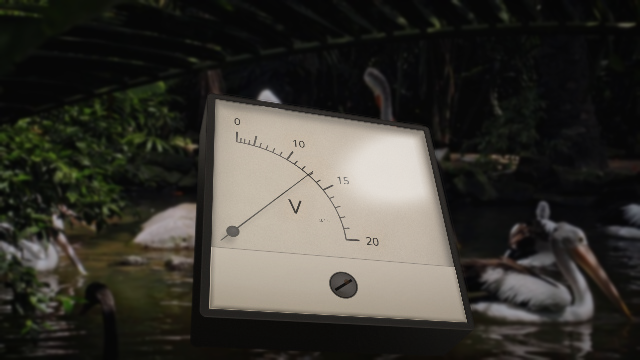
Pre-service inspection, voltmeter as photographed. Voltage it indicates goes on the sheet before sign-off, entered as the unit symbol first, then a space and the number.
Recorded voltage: V 13
